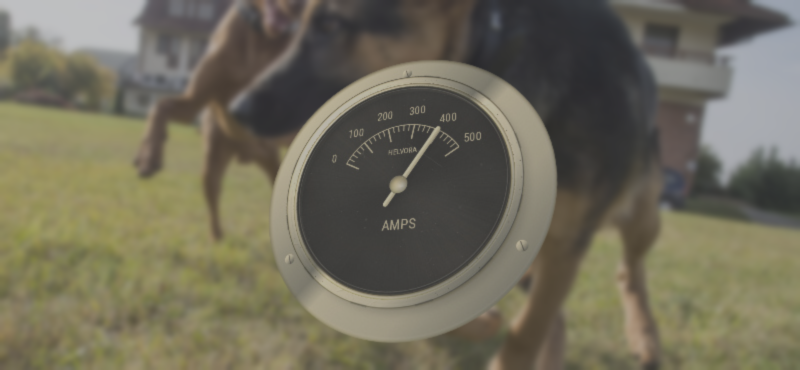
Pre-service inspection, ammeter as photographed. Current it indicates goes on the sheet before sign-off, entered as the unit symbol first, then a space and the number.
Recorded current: A 400
